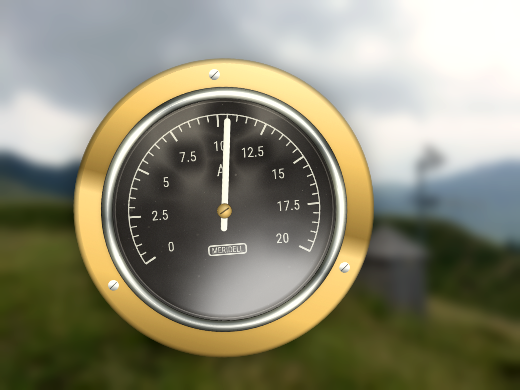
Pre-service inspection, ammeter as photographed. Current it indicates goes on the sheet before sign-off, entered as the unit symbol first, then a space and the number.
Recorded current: A 10.5
